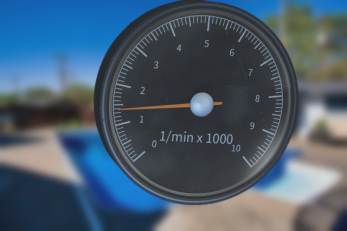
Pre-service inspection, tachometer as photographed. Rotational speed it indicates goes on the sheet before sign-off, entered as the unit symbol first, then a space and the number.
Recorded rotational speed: rpm 1400
